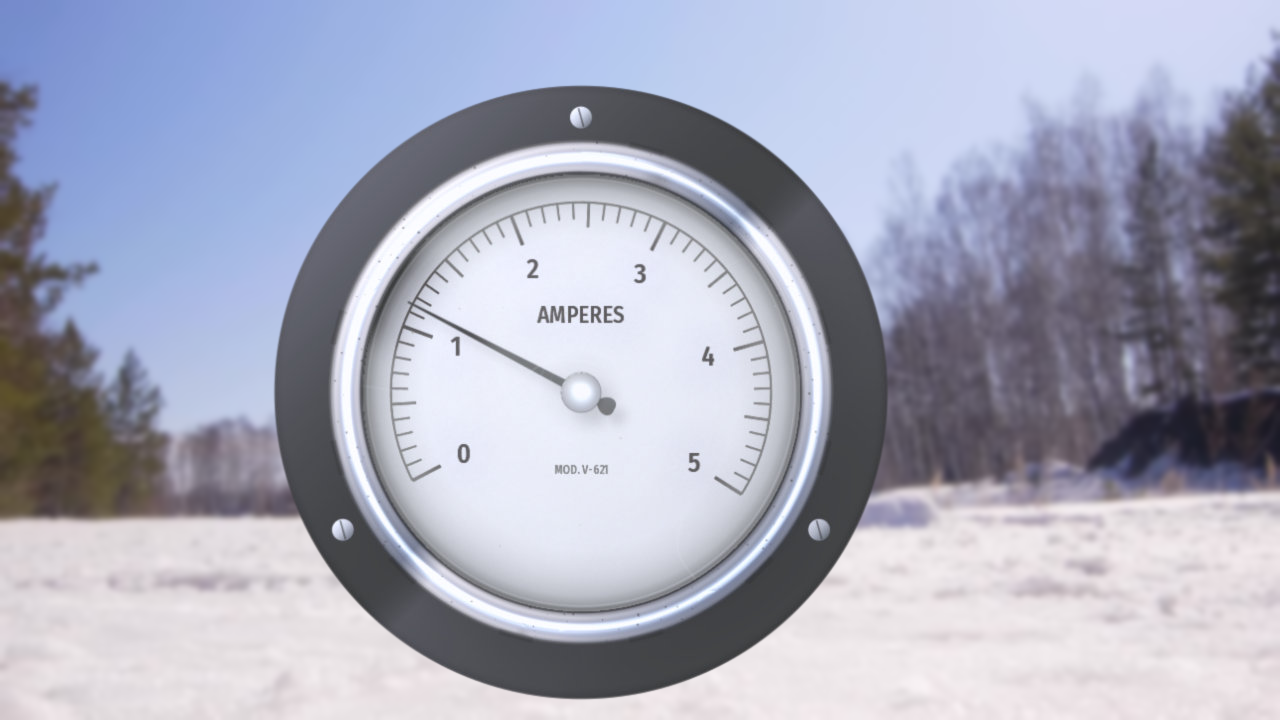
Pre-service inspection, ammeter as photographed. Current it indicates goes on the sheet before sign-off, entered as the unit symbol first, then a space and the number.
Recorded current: A 1.15
